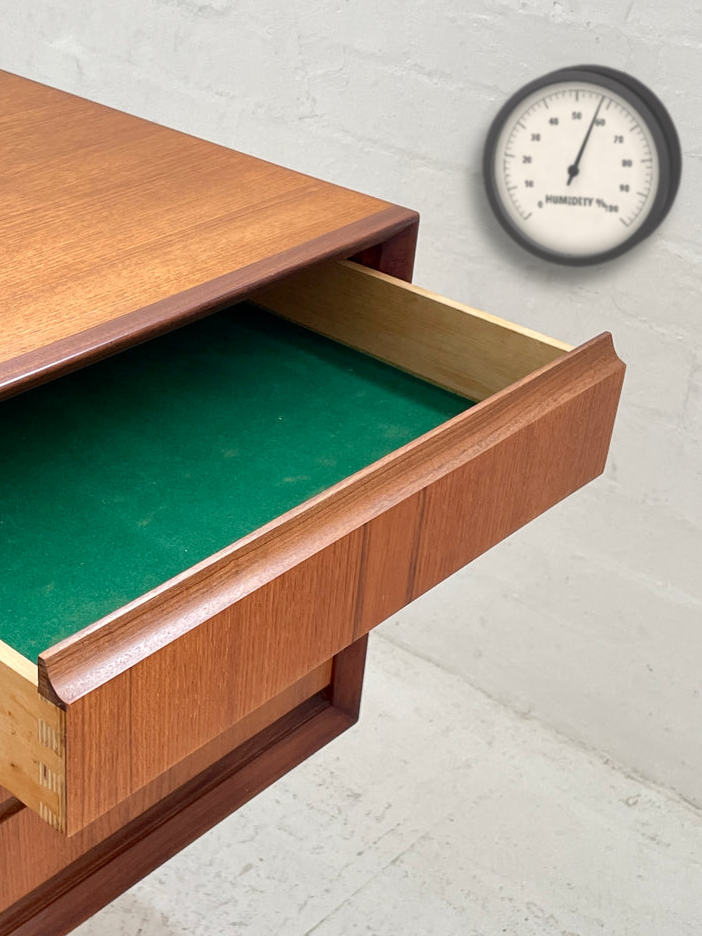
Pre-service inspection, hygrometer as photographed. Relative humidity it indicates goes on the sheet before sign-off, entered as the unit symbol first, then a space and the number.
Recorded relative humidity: % 58
